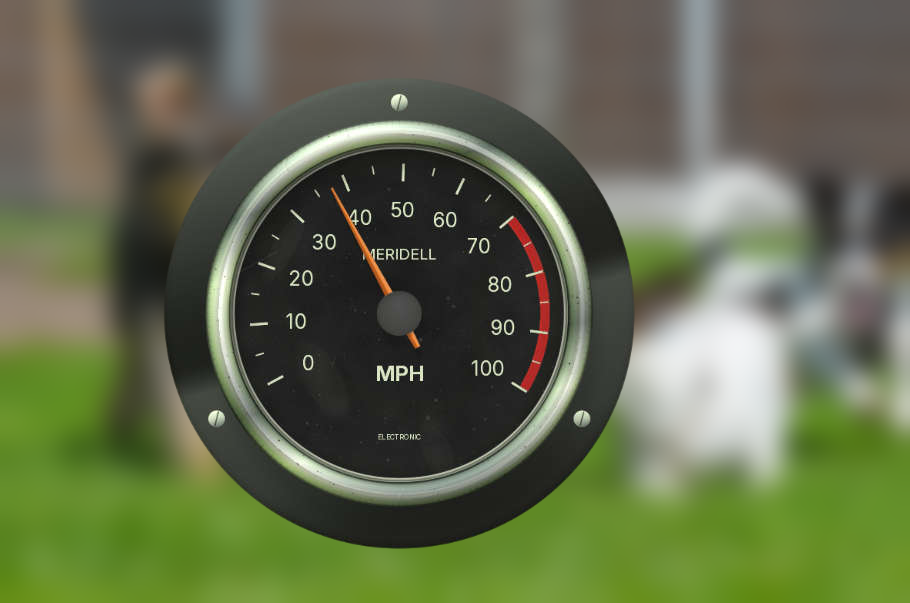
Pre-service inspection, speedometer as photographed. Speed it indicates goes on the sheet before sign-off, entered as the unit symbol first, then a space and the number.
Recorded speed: mph 37.5
